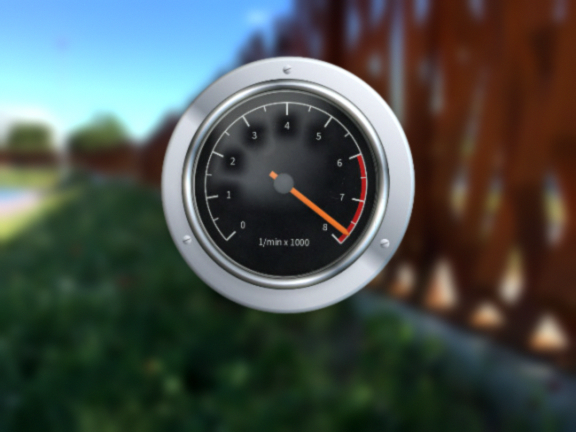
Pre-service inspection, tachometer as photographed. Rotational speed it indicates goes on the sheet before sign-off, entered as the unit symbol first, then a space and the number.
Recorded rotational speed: rpm 7750
